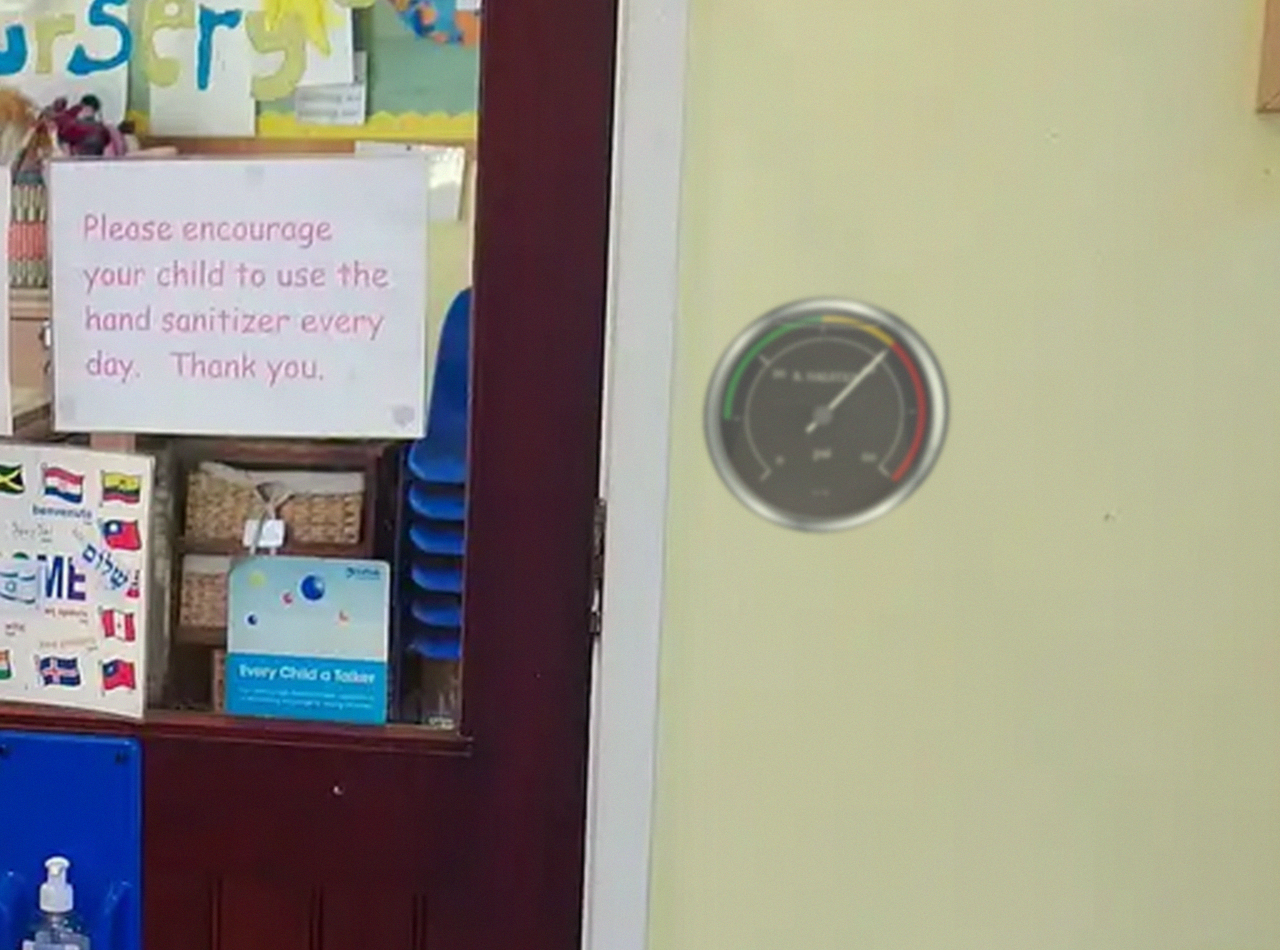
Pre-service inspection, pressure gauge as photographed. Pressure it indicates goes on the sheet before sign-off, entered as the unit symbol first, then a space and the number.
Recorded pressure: psi 40
